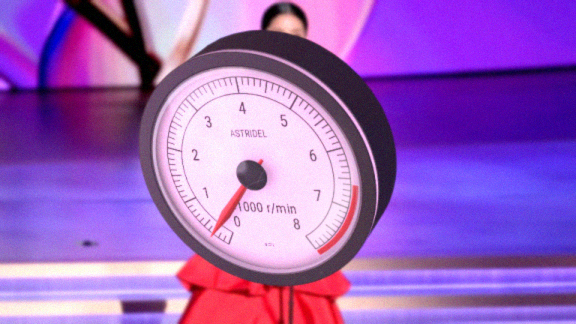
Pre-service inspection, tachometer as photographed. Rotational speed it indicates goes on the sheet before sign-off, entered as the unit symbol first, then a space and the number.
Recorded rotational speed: rpm 300
